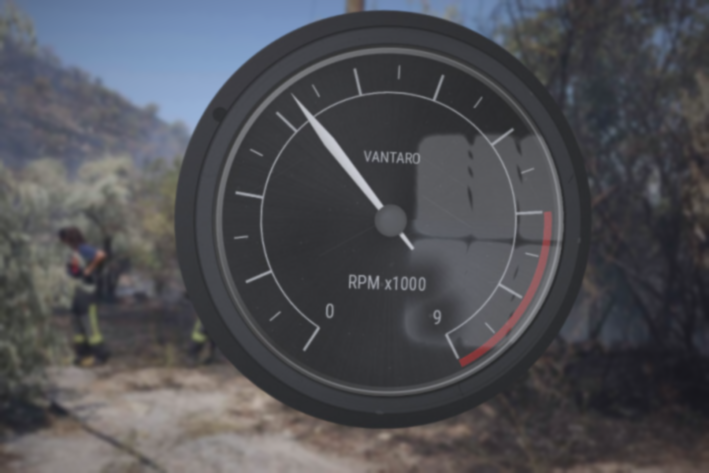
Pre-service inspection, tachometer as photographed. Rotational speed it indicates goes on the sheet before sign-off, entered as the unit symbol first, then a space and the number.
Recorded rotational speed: rpm 3250
